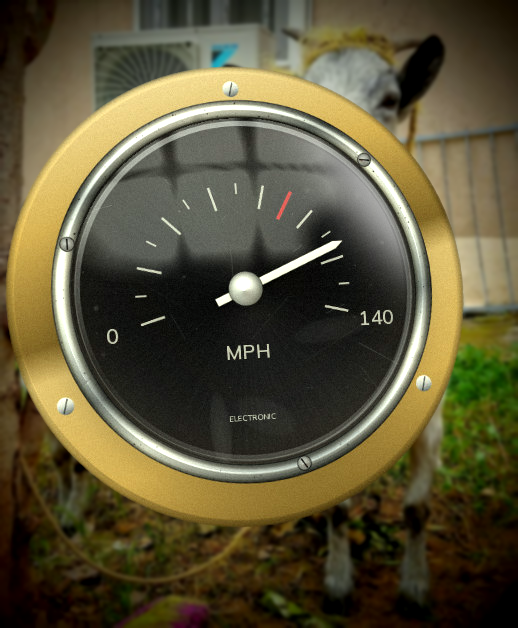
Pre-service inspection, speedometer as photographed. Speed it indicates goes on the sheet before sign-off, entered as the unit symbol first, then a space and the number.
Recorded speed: mph 115
